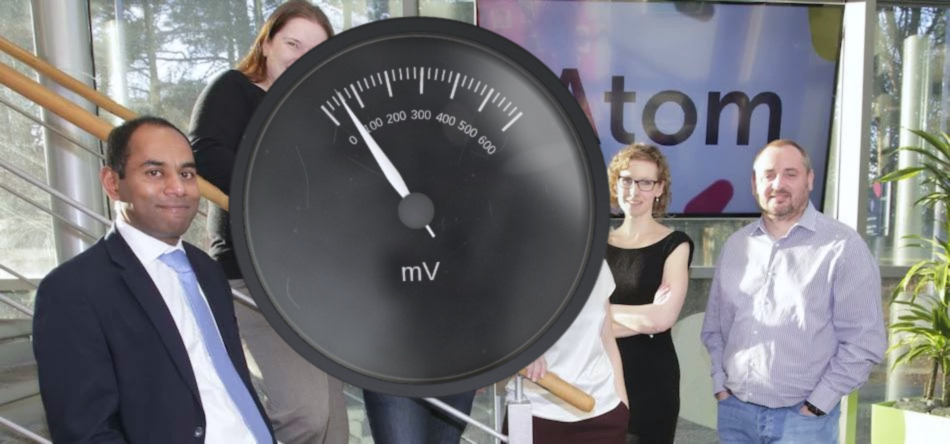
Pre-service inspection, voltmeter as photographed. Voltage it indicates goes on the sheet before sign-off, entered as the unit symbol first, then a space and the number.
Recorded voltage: mV 60
